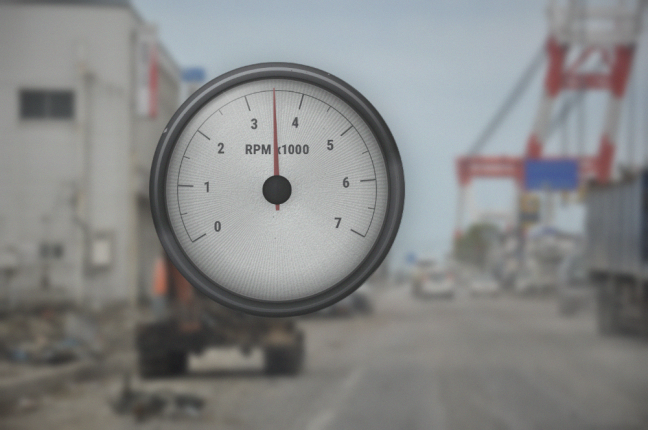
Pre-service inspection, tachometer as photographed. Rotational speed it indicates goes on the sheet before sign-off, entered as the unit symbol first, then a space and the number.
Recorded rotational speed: rpm 3500
